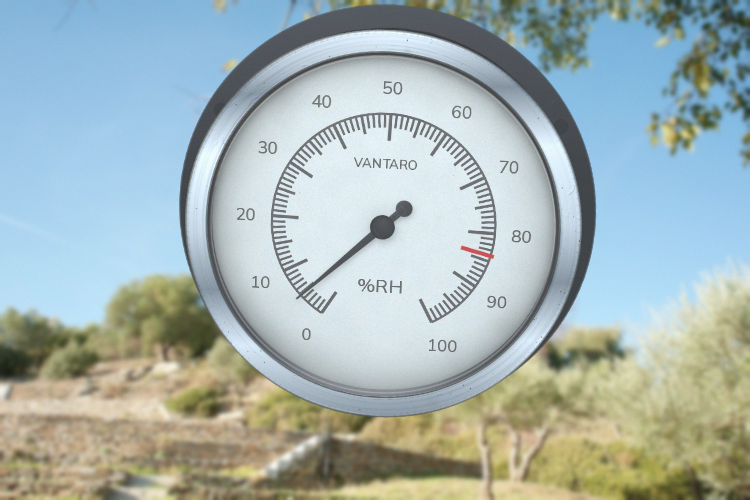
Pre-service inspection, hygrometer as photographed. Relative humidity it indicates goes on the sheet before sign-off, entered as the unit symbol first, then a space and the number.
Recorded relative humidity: % 5
